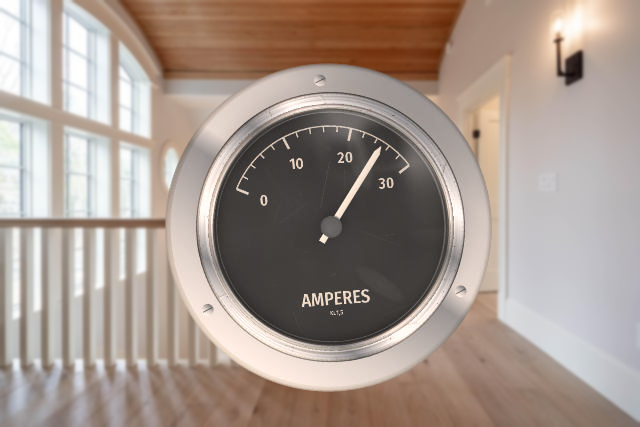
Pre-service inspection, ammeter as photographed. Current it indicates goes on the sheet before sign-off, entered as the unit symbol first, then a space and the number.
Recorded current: A 25
